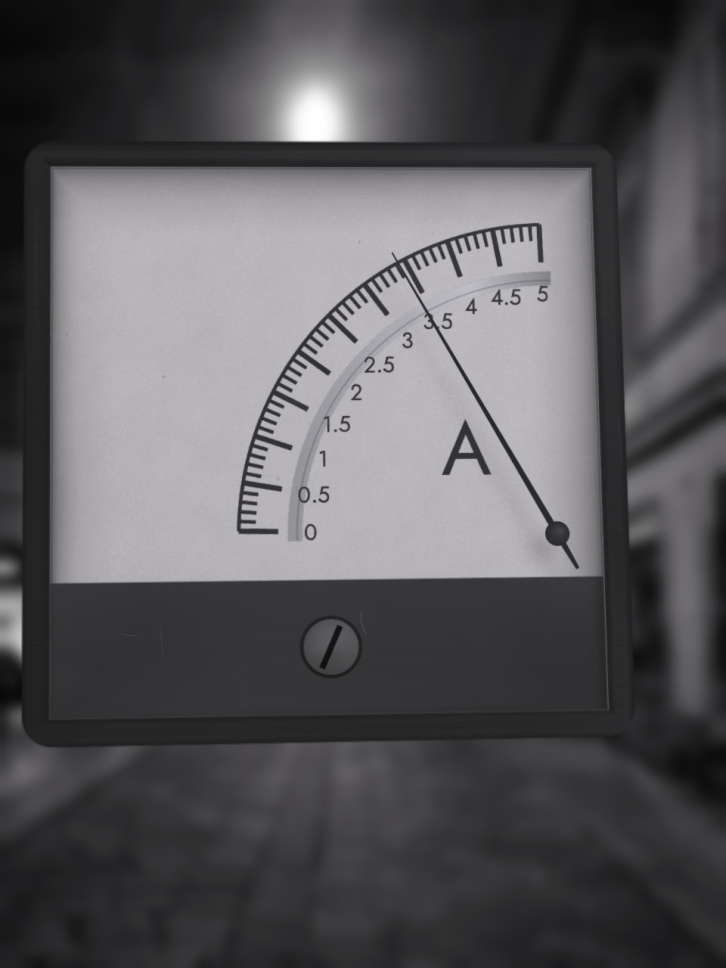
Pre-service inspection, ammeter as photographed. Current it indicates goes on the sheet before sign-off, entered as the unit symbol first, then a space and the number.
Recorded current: A 3.4
